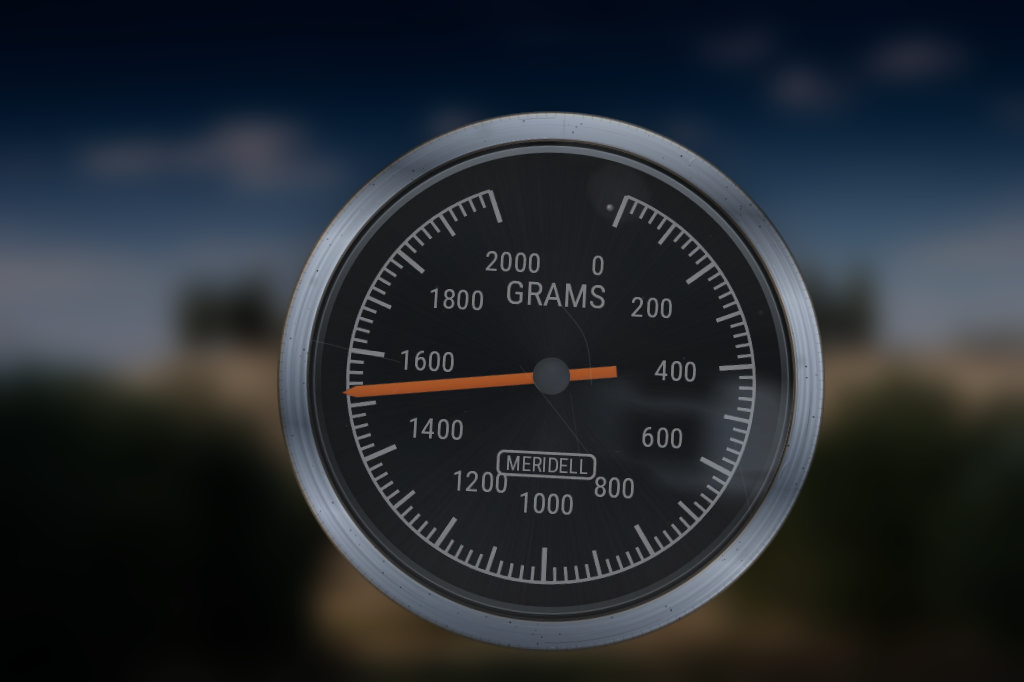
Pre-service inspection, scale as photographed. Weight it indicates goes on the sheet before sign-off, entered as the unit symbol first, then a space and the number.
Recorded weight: g 1520
